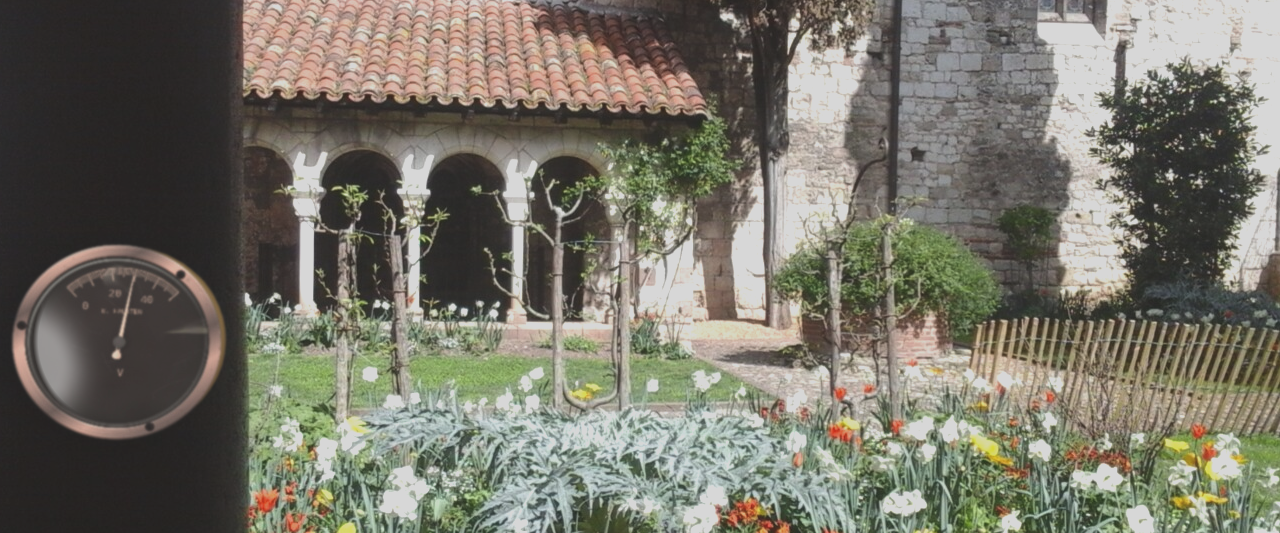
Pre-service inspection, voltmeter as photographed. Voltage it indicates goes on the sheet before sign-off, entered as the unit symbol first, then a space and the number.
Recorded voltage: V 30
